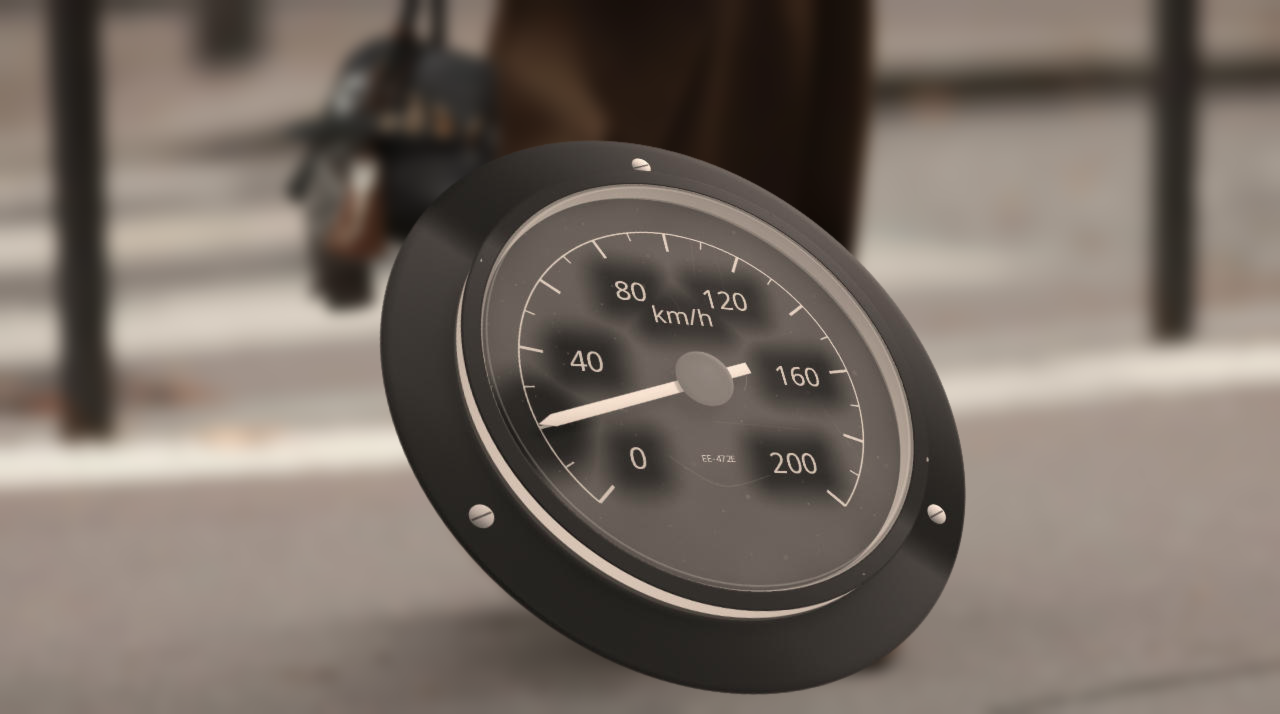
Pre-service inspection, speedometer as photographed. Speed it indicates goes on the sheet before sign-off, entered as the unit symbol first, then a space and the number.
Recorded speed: km/h 20
